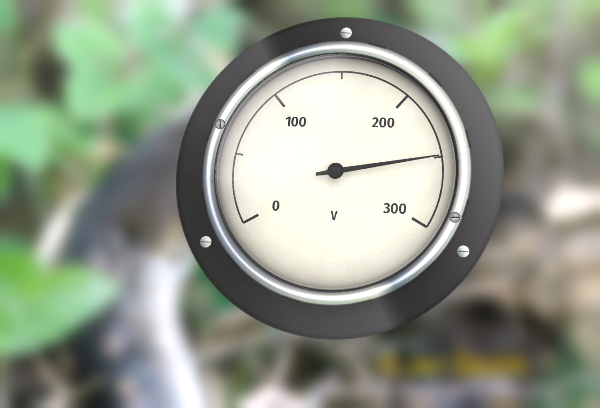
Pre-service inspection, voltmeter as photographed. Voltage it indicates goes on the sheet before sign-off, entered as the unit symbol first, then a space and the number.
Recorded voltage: V 250
